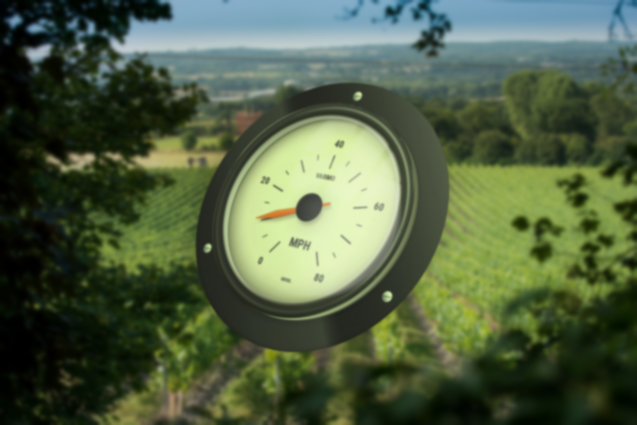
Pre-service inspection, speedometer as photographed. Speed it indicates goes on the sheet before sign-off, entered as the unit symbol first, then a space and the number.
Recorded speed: mph 10
